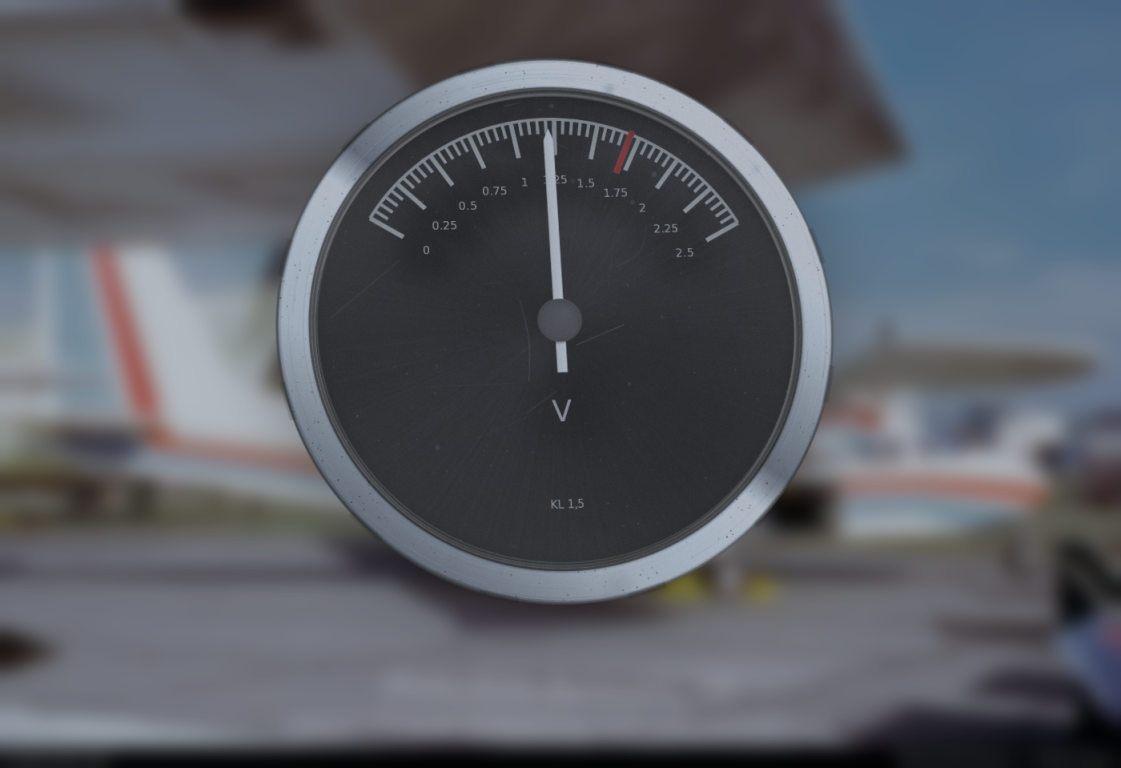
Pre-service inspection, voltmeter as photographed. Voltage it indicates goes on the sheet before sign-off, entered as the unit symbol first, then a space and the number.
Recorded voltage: V 1.2
